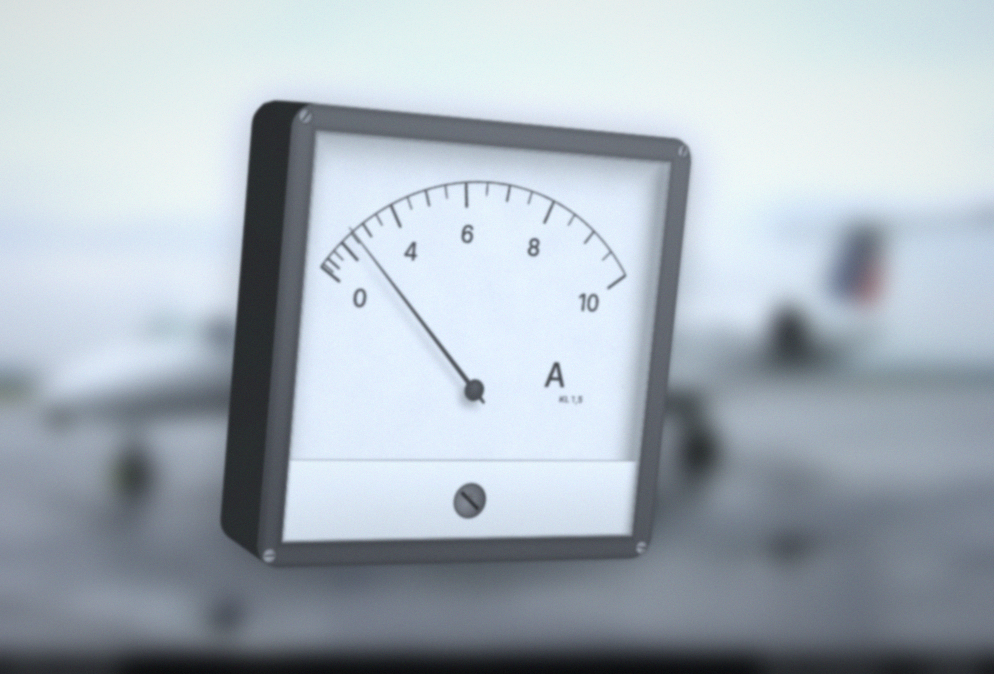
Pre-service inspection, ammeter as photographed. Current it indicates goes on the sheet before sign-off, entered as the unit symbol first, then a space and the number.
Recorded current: A 2.5
